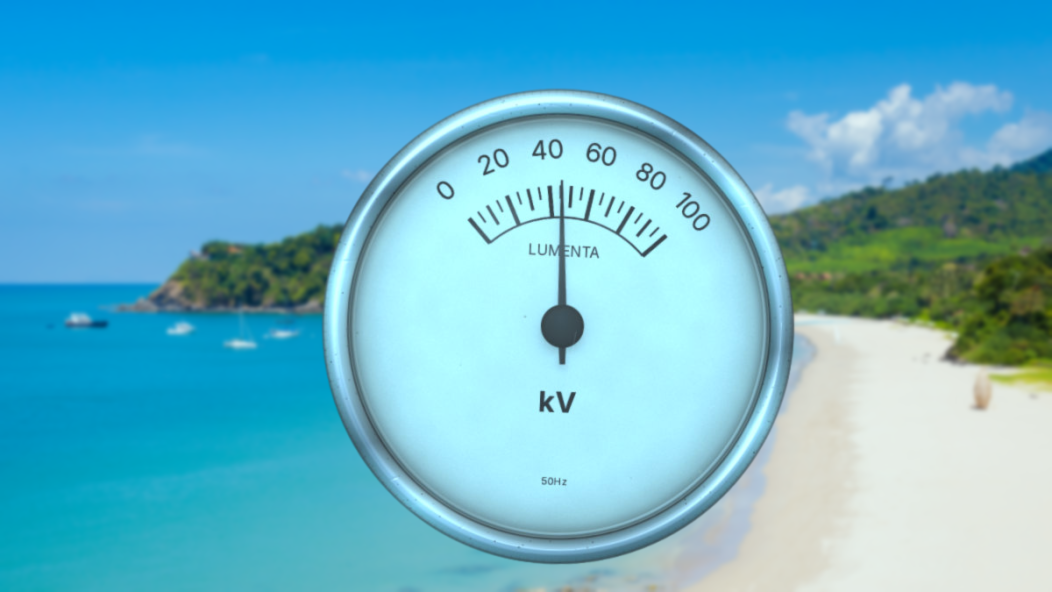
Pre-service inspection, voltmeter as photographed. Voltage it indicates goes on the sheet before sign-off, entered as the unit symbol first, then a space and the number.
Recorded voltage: kV 45
